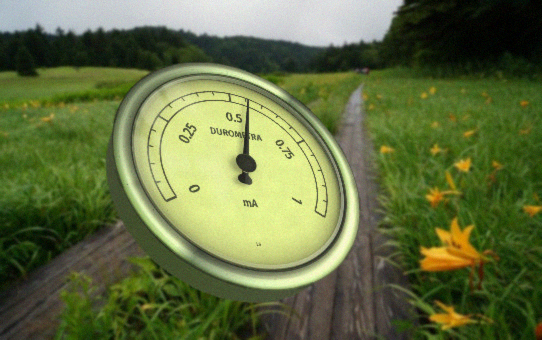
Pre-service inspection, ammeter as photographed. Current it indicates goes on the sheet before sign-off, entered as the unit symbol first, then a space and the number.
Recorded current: mA 0.55
